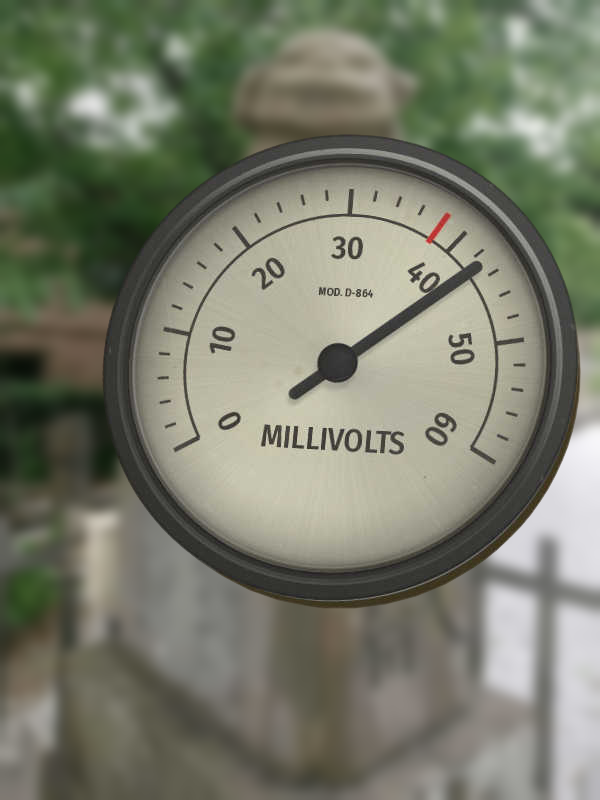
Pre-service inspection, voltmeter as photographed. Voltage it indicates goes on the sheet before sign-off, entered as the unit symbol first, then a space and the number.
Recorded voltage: mV 43
